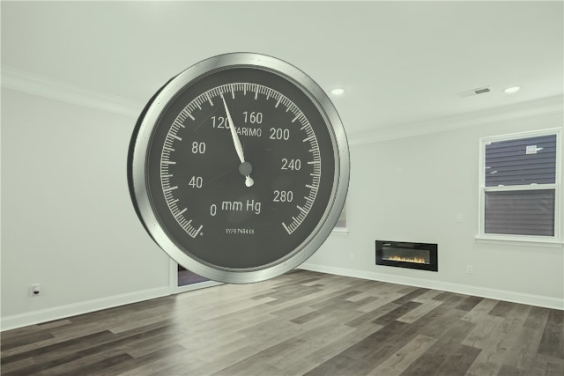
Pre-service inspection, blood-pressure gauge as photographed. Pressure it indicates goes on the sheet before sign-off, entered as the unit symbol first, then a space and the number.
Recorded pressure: mmHg 130
